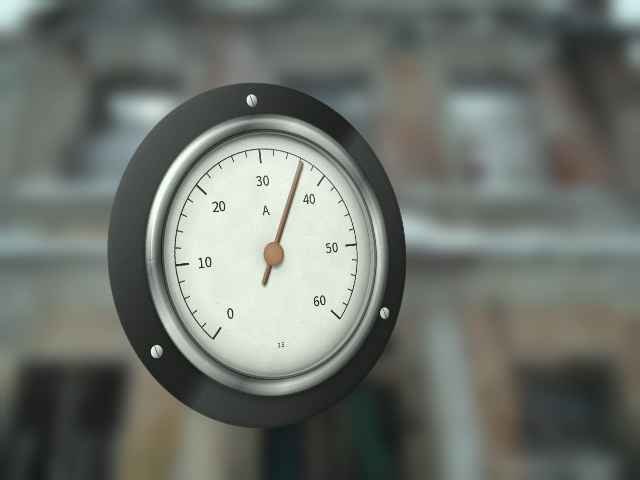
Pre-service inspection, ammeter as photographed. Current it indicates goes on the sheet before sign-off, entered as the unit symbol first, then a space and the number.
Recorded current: A 36
